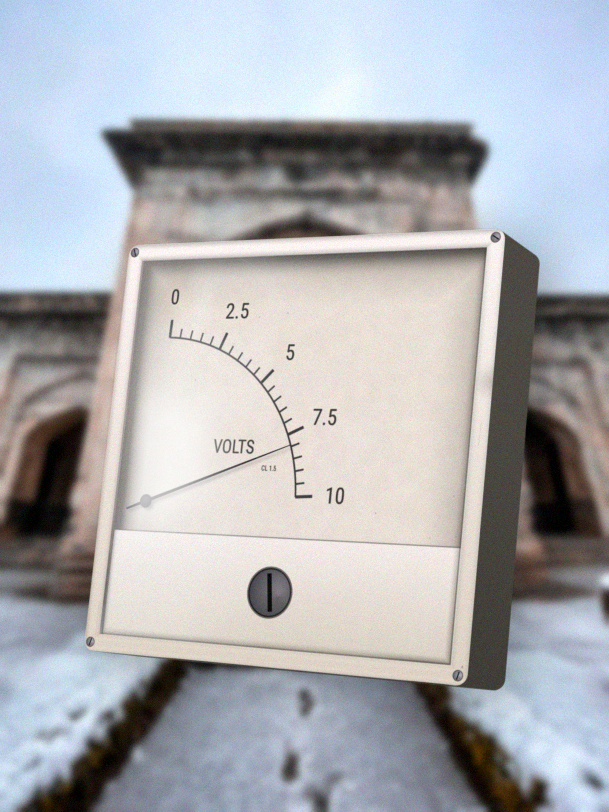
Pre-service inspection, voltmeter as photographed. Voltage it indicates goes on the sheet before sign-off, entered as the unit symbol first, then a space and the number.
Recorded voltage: V 8
